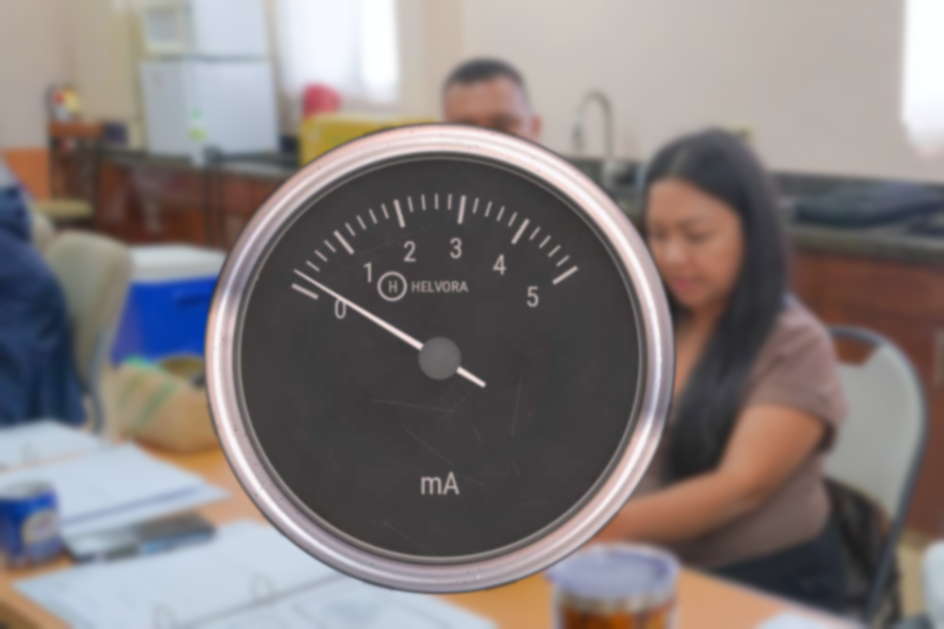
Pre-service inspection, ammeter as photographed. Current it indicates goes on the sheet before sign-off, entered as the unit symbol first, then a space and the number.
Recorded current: mA 0.2
